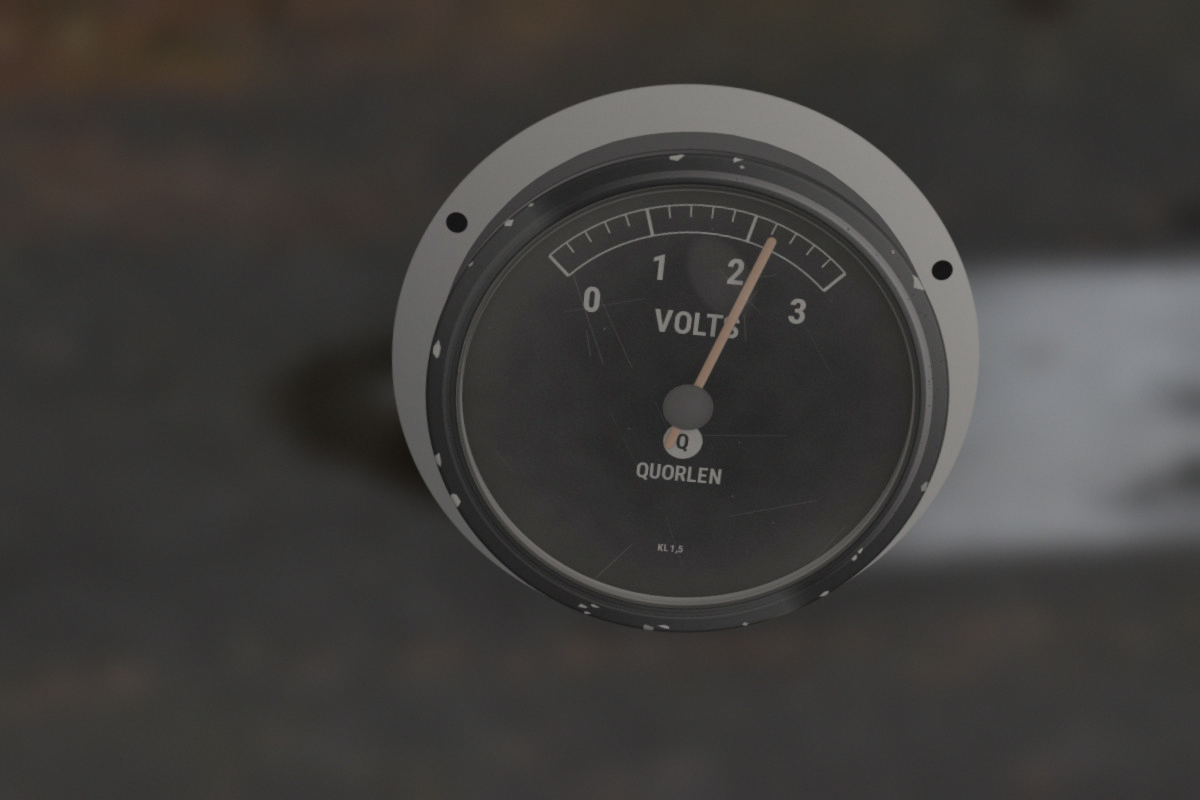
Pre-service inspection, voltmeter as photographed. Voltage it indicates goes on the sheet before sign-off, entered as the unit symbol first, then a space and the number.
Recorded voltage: V 2.2
